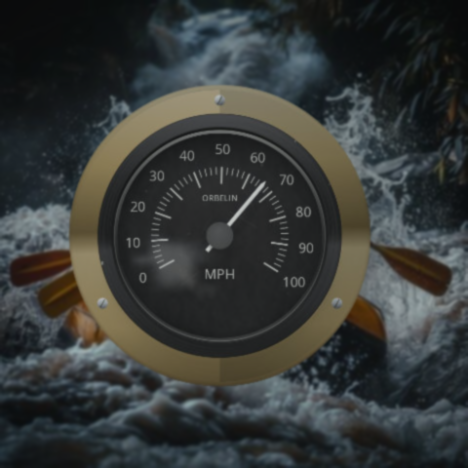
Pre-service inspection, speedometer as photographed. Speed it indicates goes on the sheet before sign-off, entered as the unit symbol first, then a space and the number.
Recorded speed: mph 66
